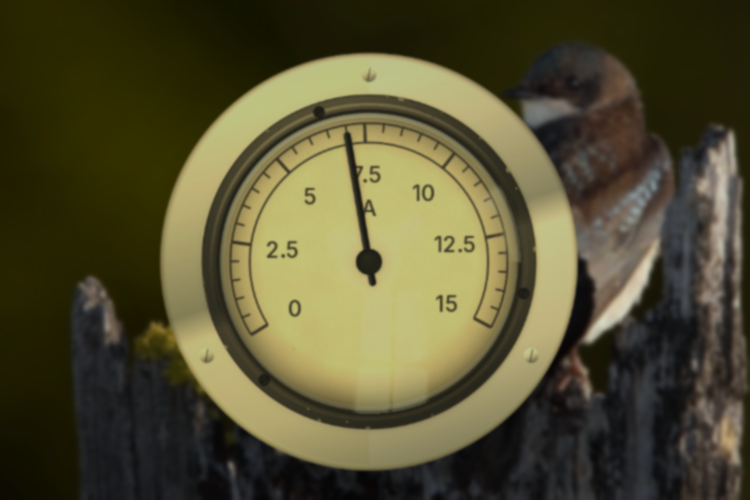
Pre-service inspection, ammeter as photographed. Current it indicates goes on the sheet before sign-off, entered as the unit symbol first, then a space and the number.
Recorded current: A 7
